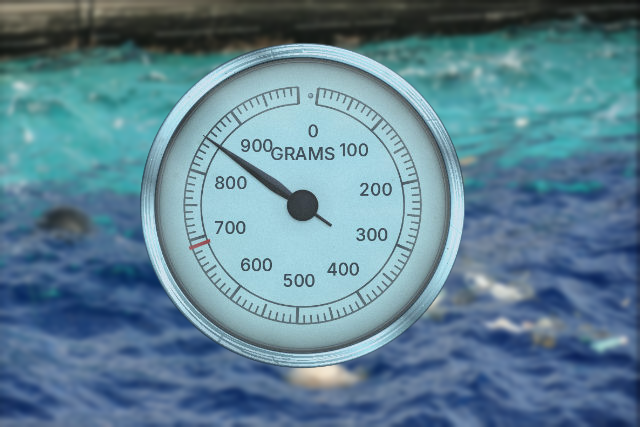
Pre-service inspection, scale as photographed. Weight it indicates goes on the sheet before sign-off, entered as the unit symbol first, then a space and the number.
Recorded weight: g 850
